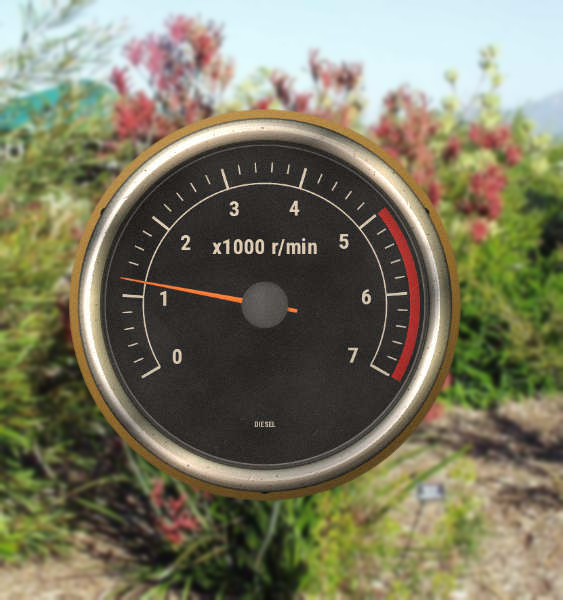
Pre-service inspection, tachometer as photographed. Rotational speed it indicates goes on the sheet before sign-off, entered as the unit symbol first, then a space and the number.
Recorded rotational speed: rpm 1200
